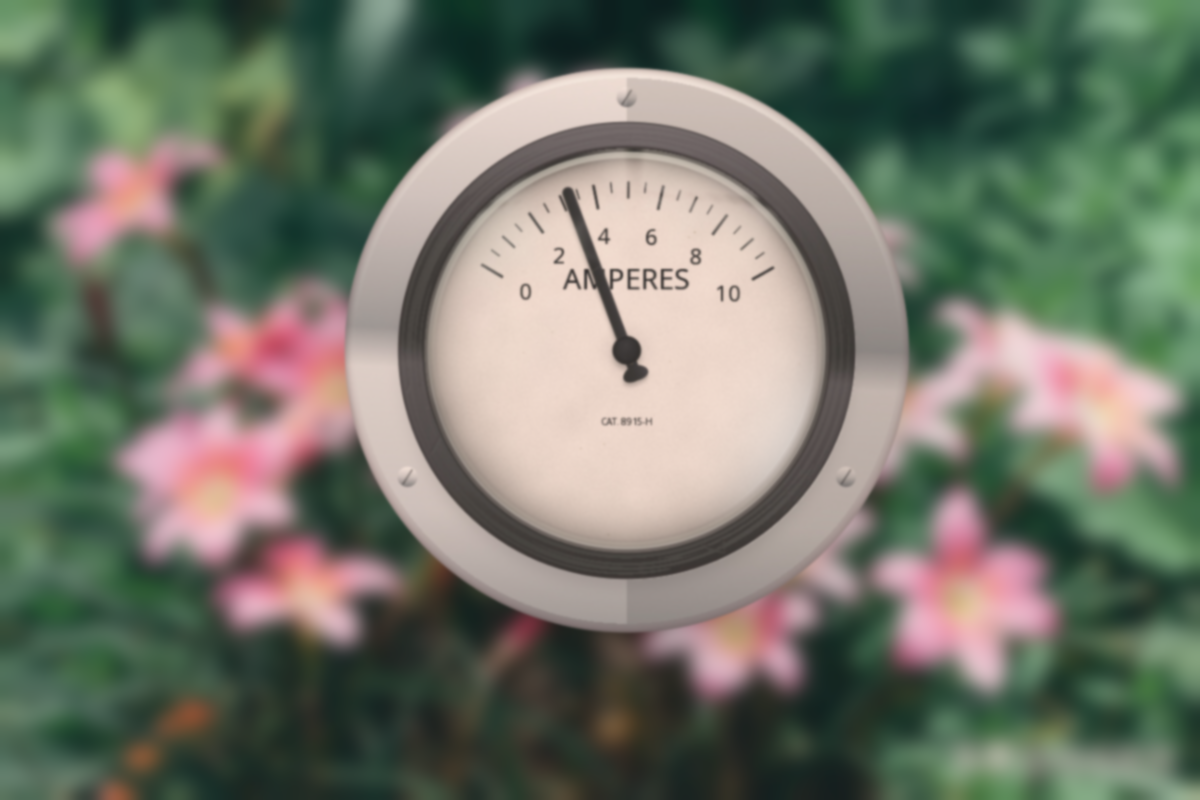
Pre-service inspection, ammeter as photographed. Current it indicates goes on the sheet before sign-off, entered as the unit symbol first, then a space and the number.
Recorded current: A 3.25
